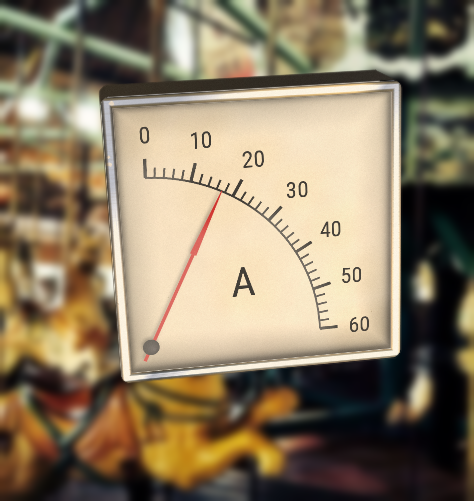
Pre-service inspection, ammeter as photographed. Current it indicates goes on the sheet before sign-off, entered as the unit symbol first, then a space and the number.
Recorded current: A 17
